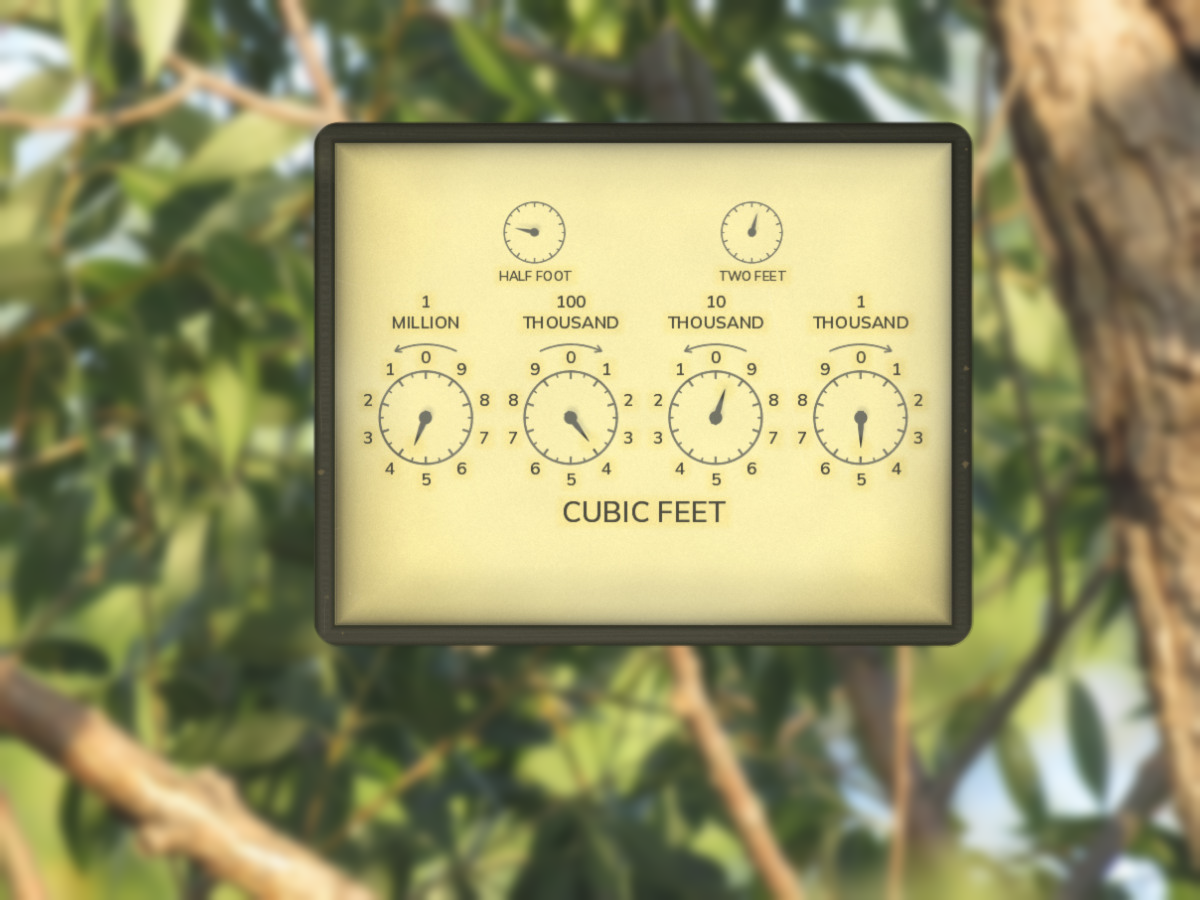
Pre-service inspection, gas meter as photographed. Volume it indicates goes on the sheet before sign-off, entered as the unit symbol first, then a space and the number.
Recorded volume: ft³ 439500
